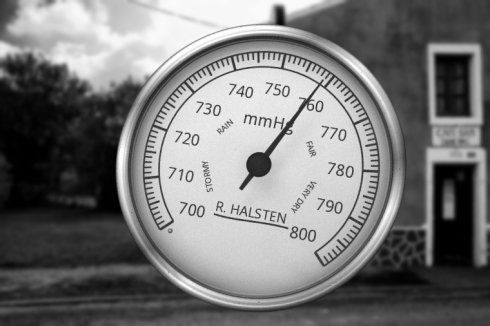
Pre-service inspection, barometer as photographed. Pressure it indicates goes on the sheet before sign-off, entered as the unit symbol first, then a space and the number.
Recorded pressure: mmHg 759
